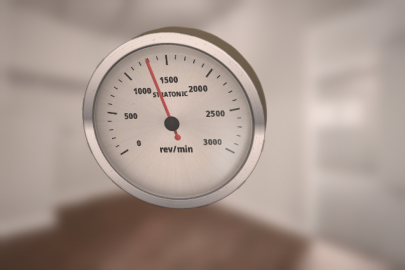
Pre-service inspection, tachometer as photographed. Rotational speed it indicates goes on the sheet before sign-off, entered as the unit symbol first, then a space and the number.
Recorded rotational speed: rpm 1300
